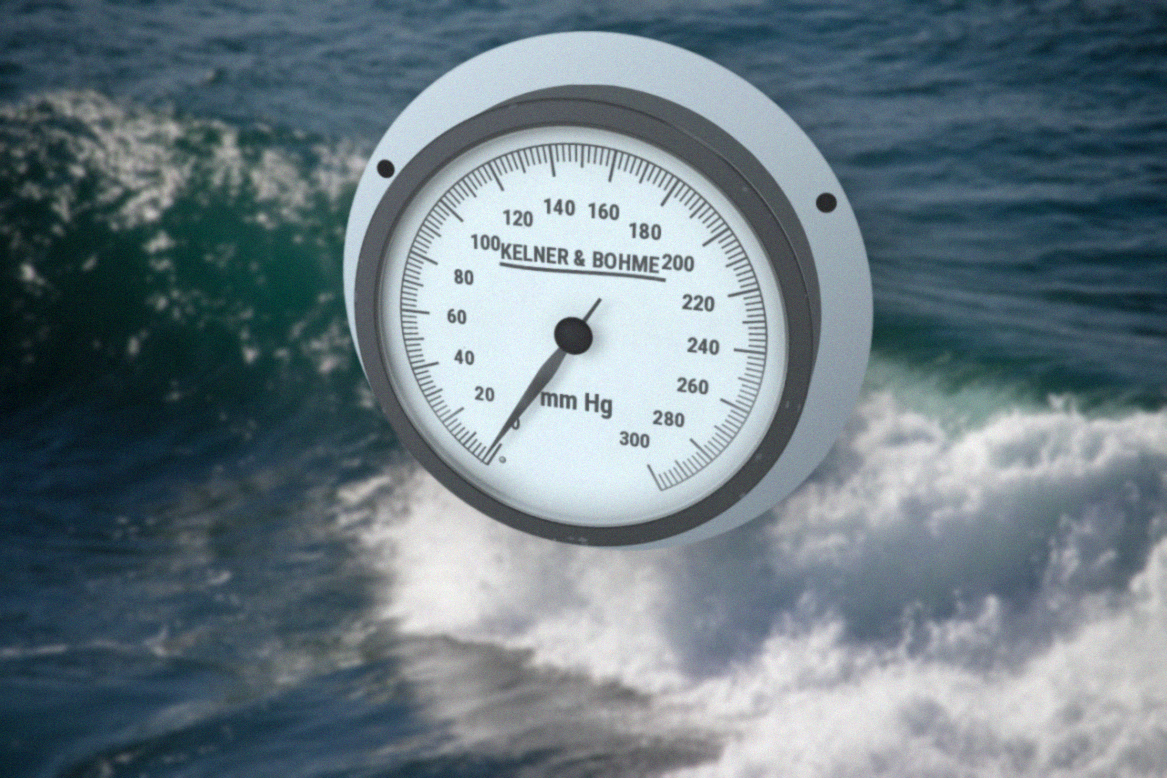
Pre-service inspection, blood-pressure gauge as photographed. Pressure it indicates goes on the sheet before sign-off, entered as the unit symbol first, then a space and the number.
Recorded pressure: mmHg 2
